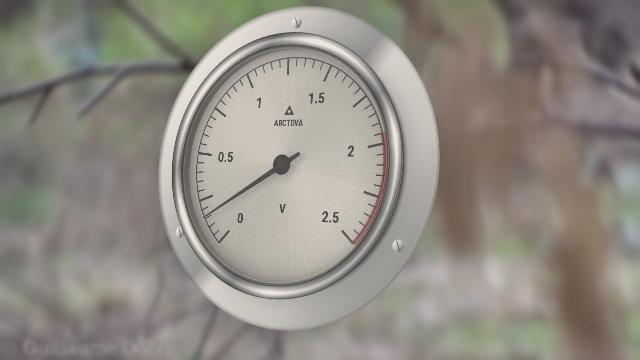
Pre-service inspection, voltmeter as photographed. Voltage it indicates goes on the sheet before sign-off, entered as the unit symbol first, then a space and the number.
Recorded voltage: V 0.15
